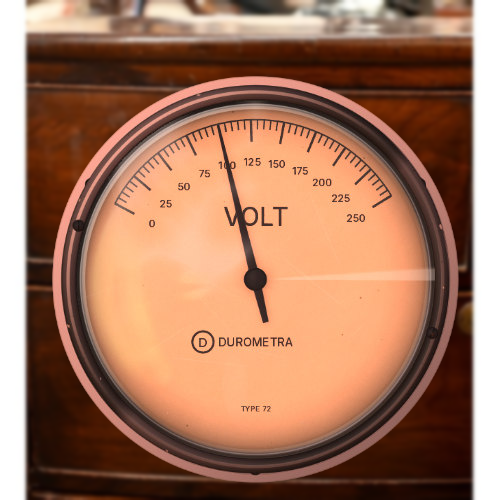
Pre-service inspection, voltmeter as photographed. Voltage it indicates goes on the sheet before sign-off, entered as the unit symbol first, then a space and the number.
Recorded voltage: V 100
